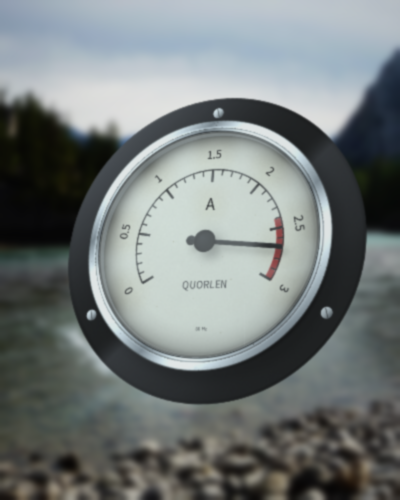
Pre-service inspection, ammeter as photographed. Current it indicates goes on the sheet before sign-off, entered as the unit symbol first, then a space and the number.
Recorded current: A 2.7
